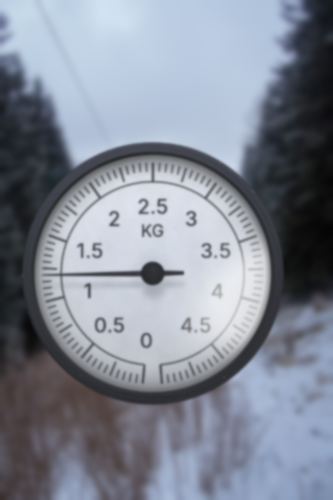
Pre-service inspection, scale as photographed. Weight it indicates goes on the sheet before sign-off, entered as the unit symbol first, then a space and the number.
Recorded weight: kg 1.2
